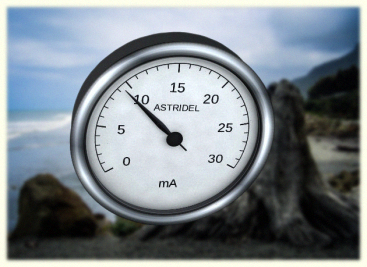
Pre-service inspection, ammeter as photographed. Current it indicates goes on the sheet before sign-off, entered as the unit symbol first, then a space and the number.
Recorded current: mA 9.5
